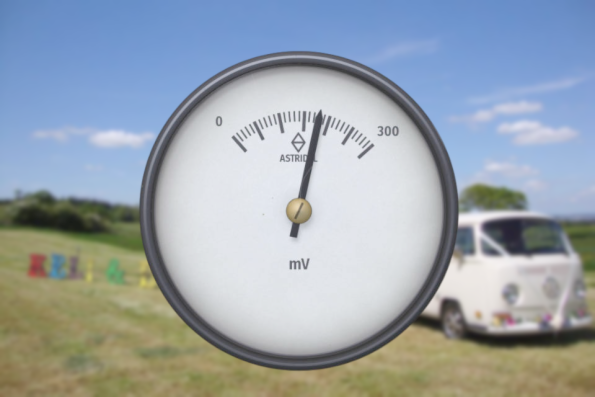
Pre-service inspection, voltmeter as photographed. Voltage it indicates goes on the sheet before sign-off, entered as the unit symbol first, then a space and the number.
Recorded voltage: mV 180
